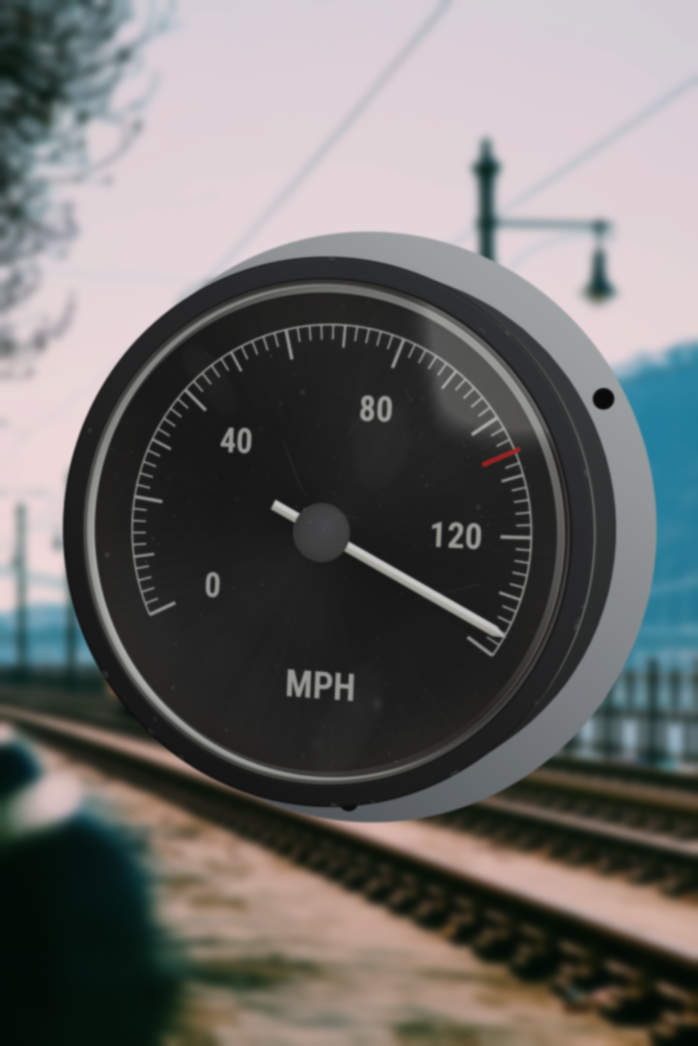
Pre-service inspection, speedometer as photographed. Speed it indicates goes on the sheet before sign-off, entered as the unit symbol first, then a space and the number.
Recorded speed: mph 136
